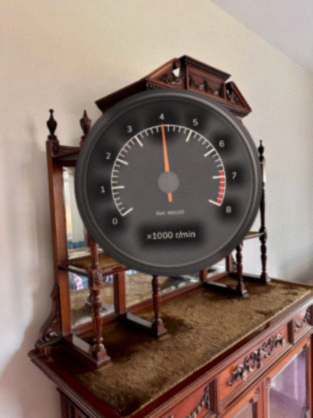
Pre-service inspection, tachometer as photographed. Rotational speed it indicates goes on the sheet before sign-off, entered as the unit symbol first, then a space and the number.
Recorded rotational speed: rpm 4000
